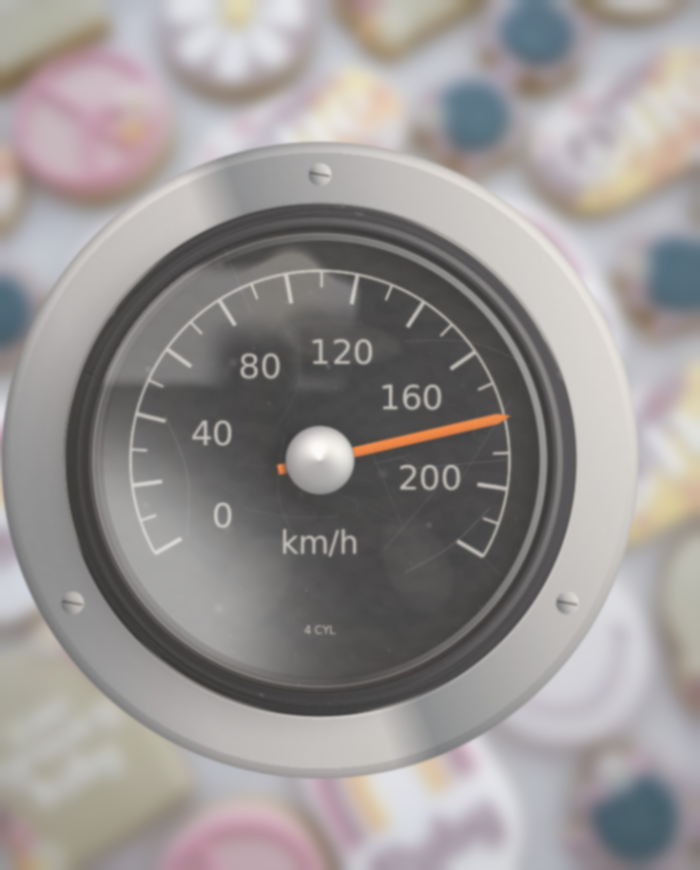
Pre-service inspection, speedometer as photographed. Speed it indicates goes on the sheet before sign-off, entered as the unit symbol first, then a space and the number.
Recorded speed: km/h 180
